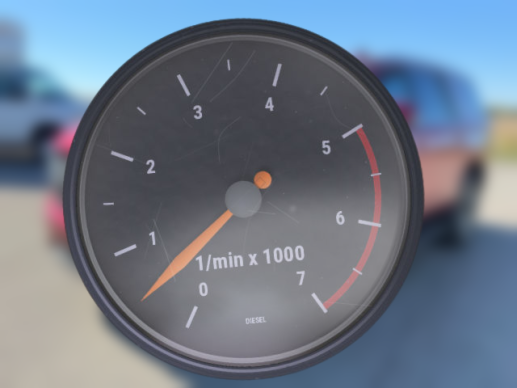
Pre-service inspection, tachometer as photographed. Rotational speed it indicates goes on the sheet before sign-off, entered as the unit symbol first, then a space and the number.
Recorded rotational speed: rpm 500
